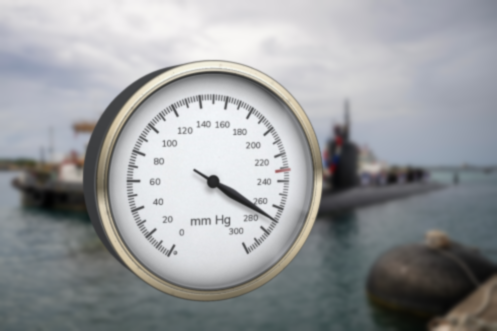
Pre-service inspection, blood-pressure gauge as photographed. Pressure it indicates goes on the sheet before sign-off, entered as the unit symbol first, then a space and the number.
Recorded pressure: mmHg 270
